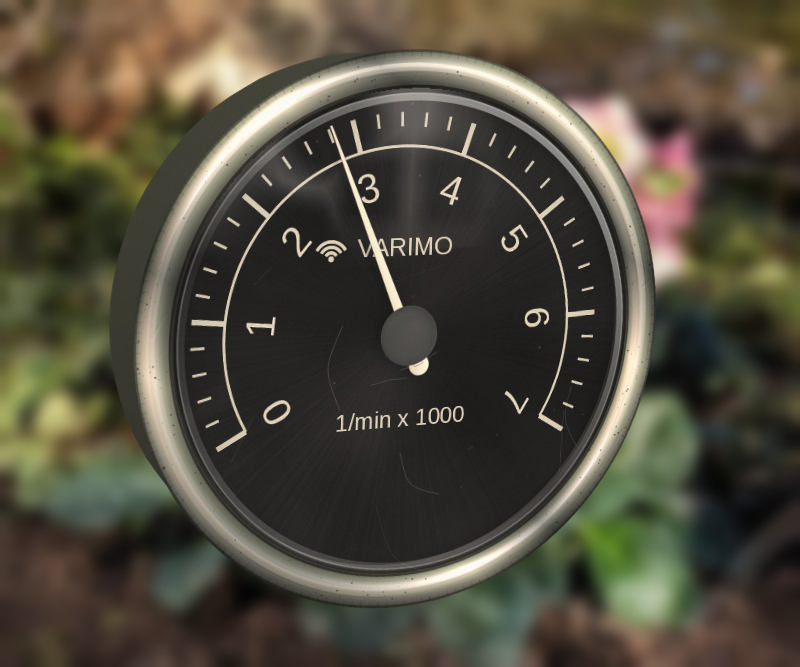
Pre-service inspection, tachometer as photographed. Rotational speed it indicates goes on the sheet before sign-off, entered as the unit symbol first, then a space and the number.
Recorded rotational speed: rpm 2800
